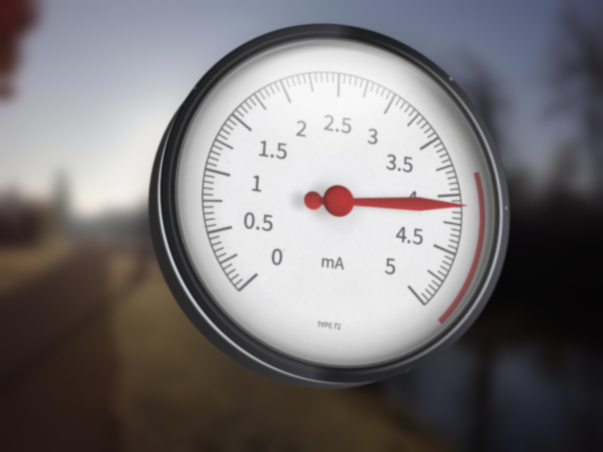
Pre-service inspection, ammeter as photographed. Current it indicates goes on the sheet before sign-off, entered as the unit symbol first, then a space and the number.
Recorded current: mA 4.1
